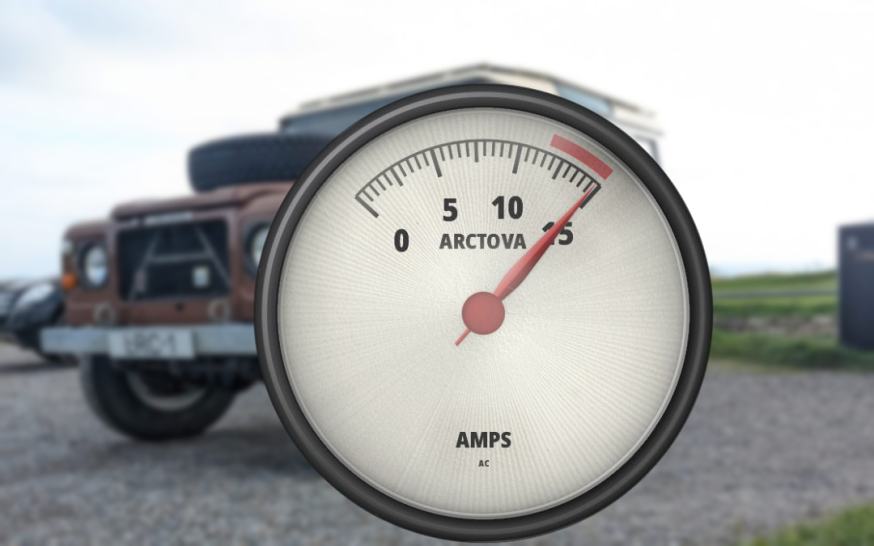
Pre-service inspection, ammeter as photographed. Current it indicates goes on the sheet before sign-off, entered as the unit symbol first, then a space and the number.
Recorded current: A 14.75
